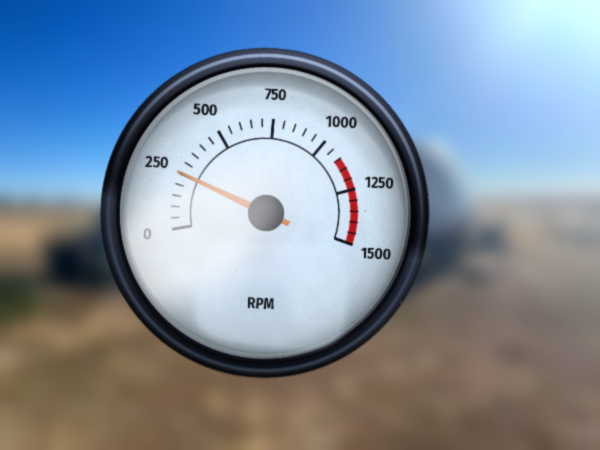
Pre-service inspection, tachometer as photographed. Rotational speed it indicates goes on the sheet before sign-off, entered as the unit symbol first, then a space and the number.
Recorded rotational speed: rpm 250
